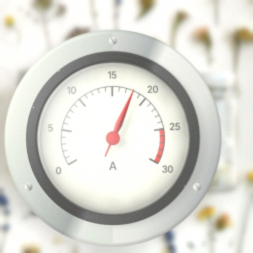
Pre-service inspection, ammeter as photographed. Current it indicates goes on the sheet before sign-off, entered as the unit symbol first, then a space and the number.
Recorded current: A 18
